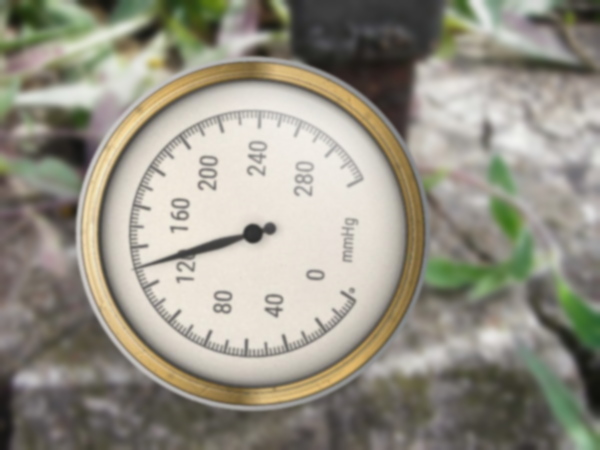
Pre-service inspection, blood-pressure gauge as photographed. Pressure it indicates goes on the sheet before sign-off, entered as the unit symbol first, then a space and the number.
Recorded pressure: mmHg 130
